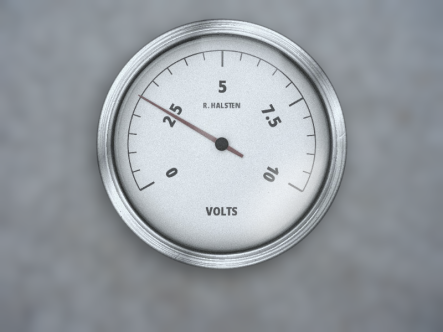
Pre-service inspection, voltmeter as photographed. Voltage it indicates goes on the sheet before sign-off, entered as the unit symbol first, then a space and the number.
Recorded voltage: V 2.5
